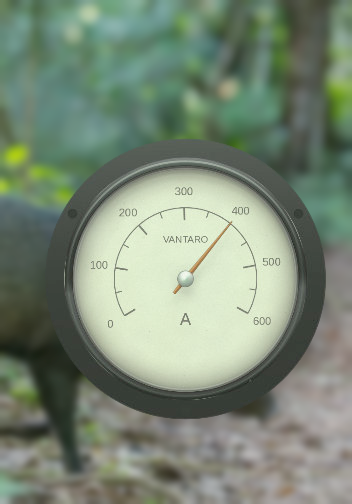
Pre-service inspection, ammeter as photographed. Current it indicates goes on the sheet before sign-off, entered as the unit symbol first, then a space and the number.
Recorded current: A 400
